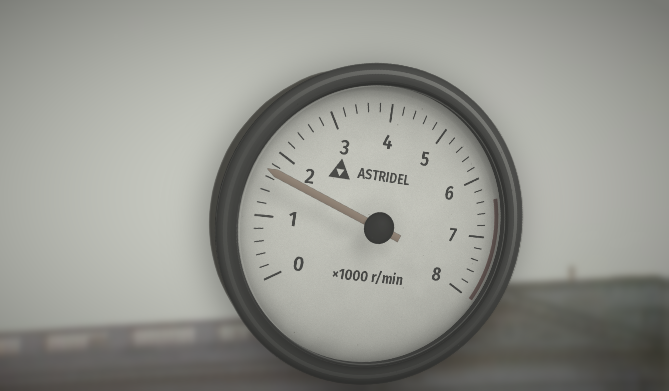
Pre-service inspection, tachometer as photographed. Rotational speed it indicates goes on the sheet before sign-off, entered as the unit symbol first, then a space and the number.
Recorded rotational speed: rpm 1700
